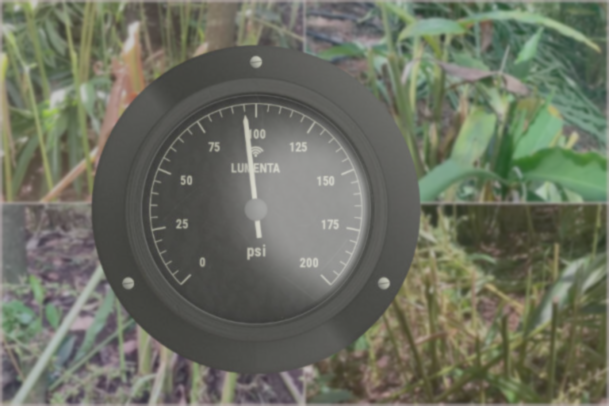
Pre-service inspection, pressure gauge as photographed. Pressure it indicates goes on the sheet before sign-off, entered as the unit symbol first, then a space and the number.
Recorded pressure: psi 95
